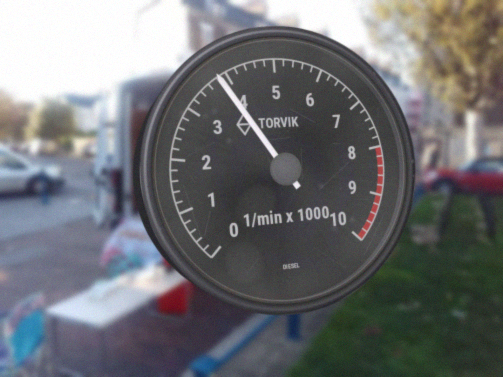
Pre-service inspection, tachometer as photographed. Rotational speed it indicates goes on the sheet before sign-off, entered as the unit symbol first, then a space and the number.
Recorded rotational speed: rpm 3800
